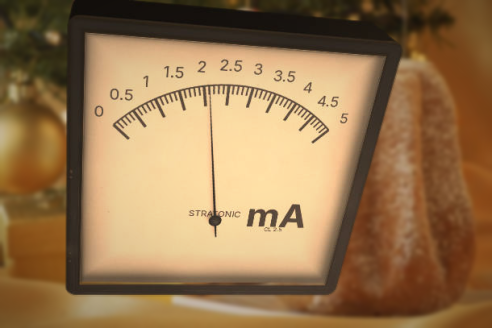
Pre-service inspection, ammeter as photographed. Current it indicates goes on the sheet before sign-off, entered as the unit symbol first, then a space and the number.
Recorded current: mA 2.1
